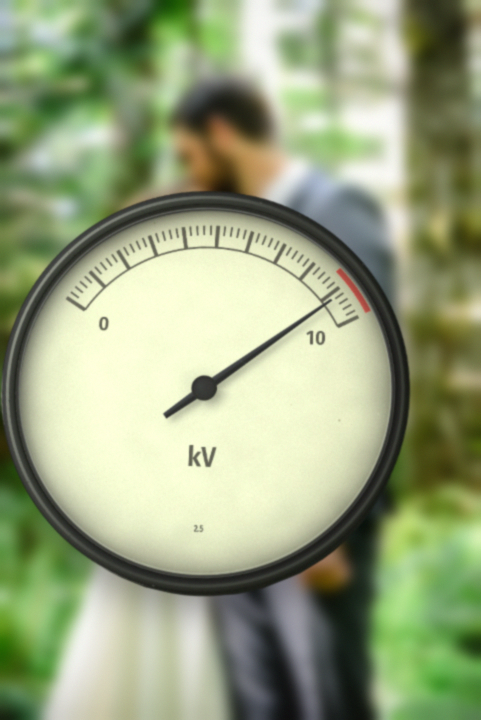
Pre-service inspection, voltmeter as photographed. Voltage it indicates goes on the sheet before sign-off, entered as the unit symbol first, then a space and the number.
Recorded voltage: kV 9.2
